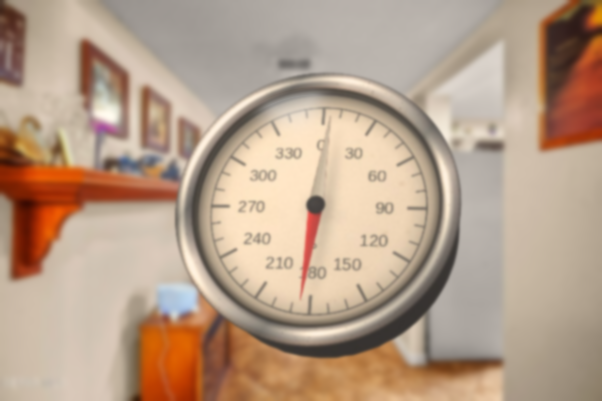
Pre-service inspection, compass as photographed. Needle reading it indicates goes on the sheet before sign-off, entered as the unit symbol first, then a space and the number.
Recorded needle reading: ° 185
